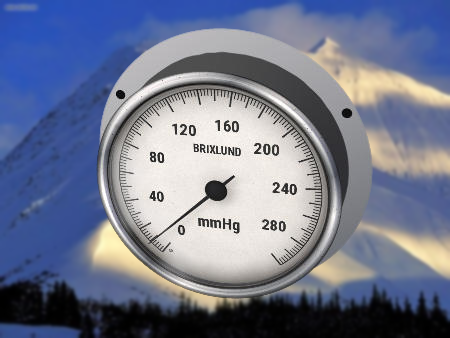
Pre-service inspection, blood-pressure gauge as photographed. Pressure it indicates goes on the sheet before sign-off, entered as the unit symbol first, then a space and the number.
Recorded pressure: mmHg 10
